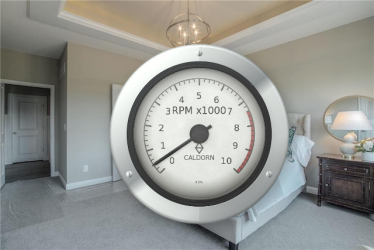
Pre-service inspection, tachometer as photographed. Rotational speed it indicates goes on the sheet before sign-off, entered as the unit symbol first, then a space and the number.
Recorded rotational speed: rpm 400
